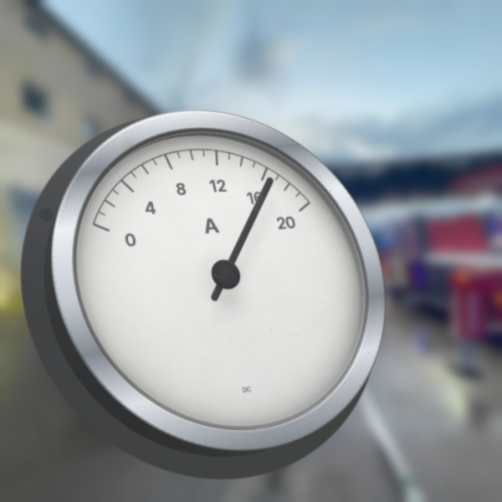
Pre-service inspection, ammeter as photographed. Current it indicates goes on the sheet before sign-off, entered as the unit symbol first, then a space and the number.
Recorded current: A 16.5
